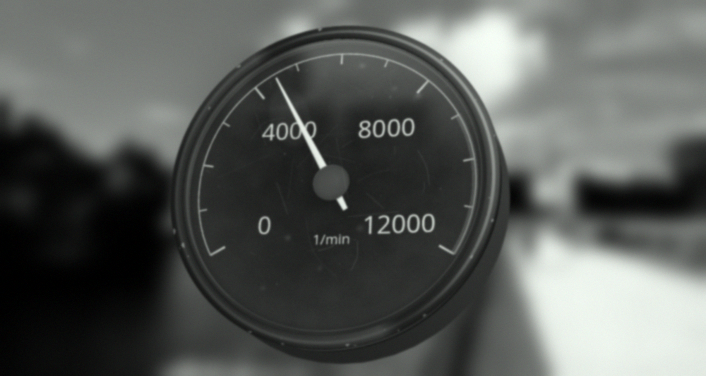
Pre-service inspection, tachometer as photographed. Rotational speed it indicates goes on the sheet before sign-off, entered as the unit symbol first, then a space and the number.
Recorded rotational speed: rpm 4500
